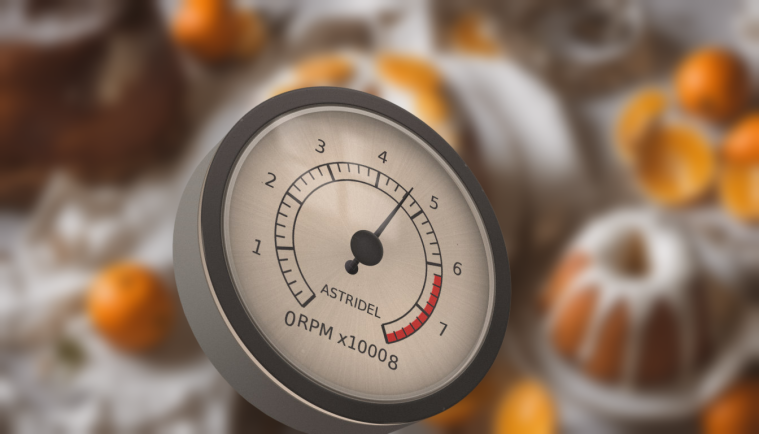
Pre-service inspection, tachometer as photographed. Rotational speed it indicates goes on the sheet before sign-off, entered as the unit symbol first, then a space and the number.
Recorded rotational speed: rpm 4600
